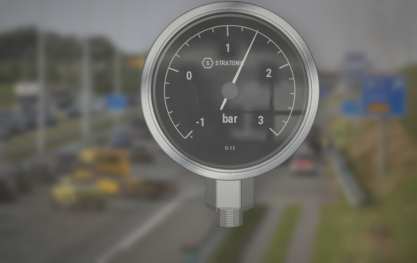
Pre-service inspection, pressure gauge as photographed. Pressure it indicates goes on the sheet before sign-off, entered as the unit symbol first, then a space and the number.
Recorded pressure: bar 1.4
